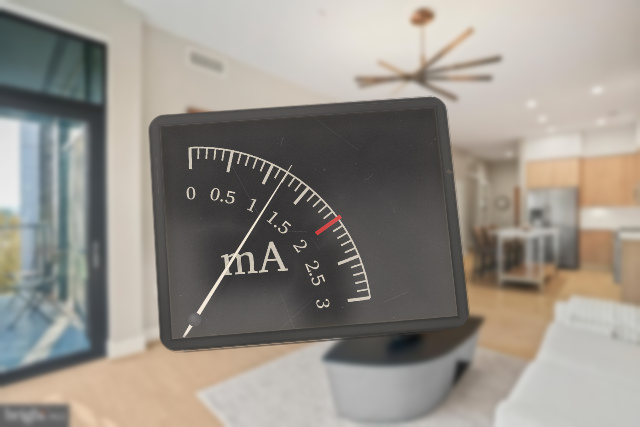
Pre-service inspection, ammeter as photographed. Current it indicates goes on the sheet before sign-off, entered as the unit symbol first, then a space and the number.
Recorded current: mA 1.2
